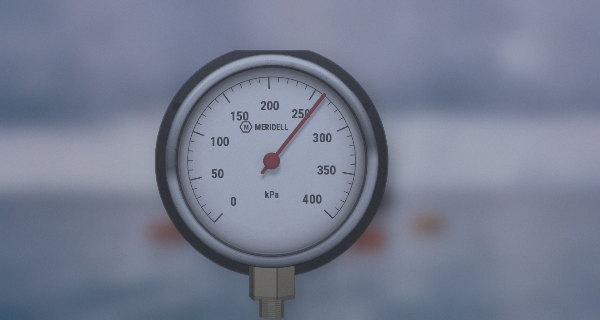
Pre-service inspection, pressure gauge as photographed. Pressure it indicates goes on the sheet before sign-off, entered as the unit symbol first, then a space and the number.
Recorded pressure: kPa 260
